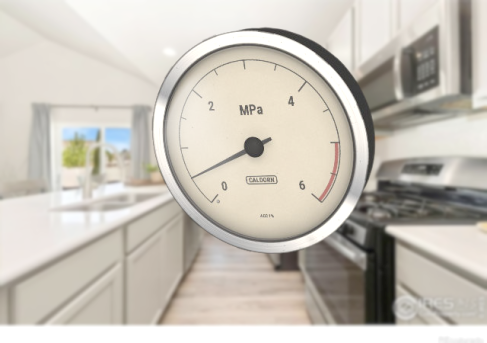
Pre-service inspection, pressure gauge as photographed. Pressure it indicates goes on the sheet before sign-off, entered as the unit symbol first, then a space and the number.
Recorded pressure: MPa 0.5
